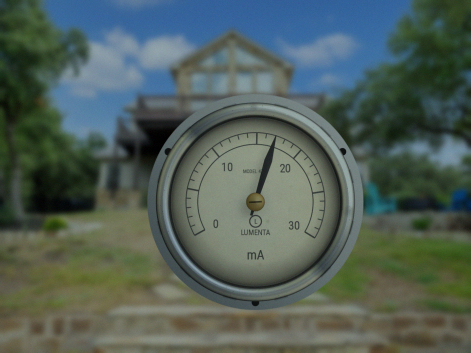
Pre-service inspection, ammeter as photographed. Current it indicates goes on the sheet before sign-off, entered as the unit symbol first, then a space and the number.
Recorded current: mA 17
